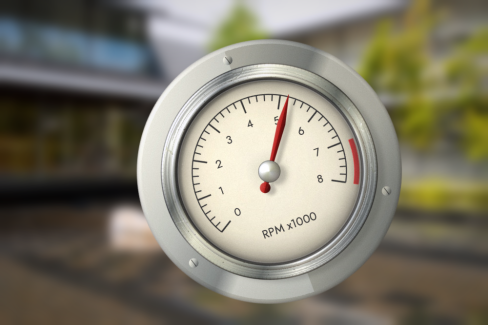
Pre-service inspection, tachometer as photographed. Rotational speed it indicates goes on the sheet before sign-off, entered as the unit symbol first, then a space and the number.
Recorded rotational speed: rpm 5200
